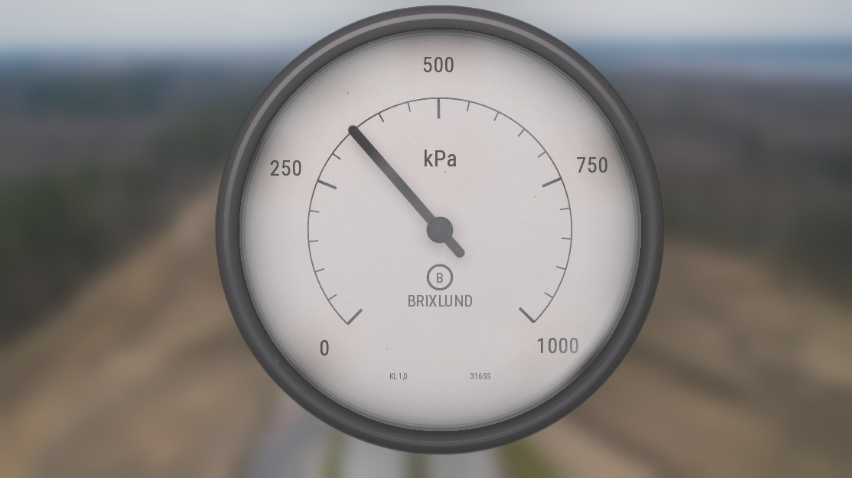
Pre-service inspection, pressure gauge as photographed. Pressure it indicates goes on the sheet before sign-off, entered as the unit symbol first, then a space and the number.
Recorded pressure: kPa 350
